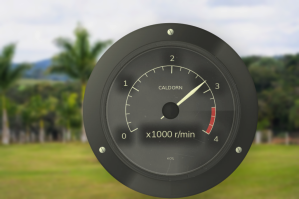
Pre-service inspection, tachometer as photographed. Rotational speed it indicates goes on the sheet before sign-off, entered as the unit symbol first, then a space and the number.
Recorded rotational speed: rpm 2800
